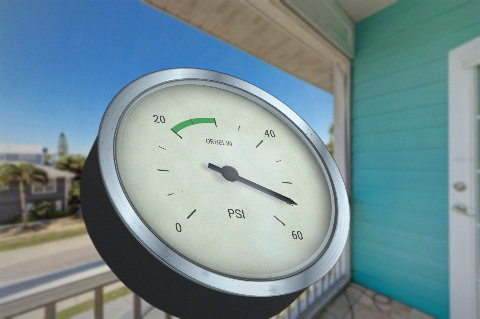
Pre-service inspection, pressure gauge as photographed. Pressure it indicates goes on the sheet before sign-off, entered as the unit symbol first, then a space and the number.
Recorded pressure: psi 55
